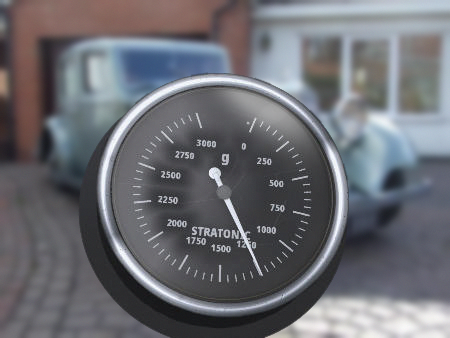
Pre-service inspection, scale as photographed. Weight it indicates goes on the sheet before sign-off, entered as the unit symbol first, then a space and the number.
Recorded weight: g 1250
